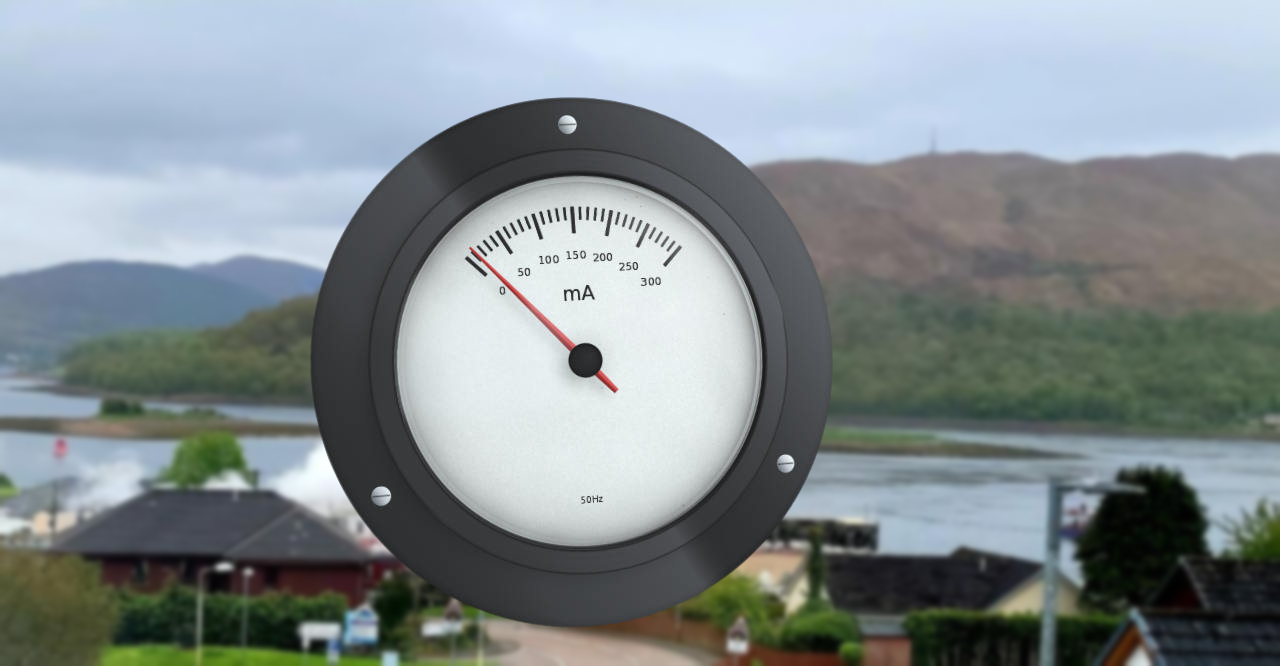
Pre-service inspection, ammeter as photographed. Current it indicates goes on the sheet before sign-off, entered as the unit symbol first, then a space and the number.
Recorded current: mA 10
